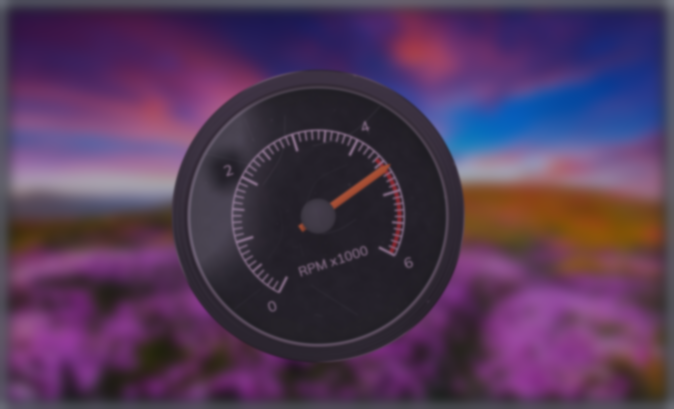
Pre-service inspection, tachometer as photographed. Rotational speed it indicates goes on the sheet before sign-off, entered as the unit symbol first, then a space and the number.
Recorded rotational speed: rpm 4600
